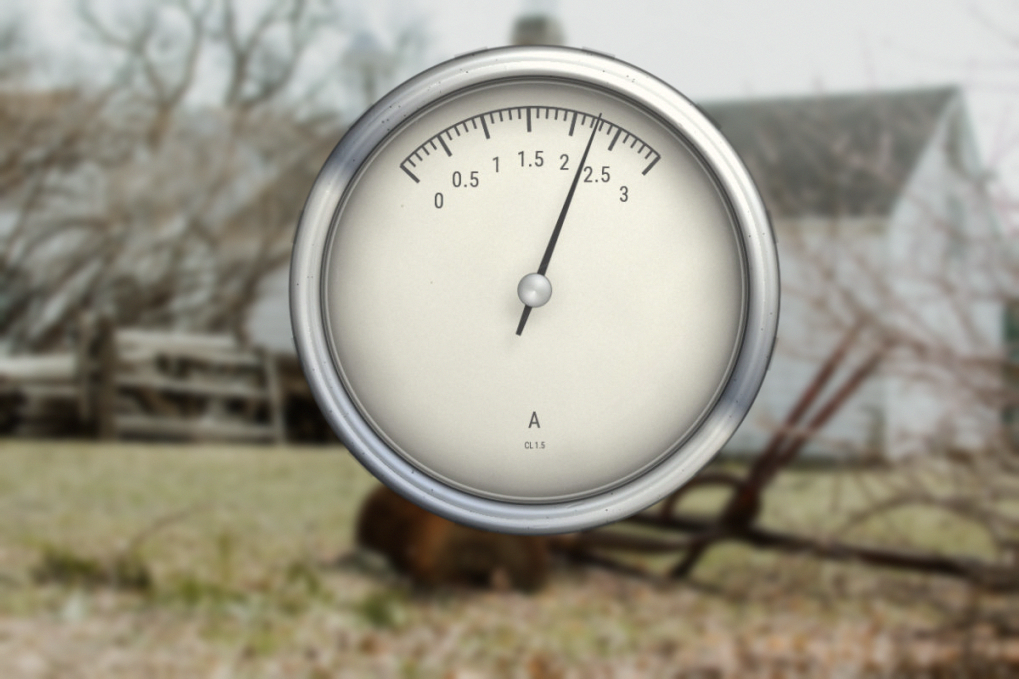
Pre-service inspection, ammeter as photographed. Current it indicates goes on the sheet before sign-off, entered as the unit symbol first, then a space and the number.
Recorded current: A 2.25
